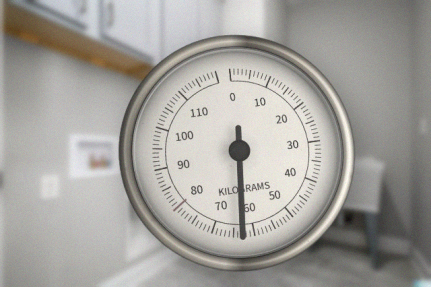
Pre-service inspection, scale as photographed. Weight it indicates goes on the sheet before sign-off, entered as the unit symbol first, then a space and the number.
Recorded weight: kg 63
